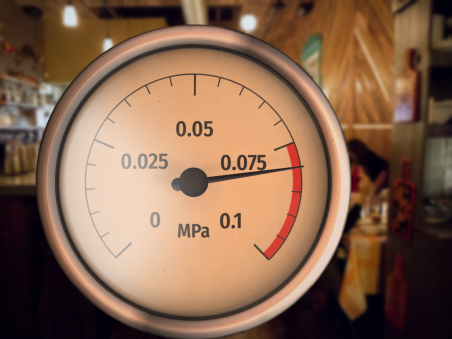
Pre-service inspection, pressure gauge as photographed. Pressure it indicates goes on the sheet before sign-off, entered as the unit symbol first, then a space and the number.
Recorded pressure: MPa 0.08
